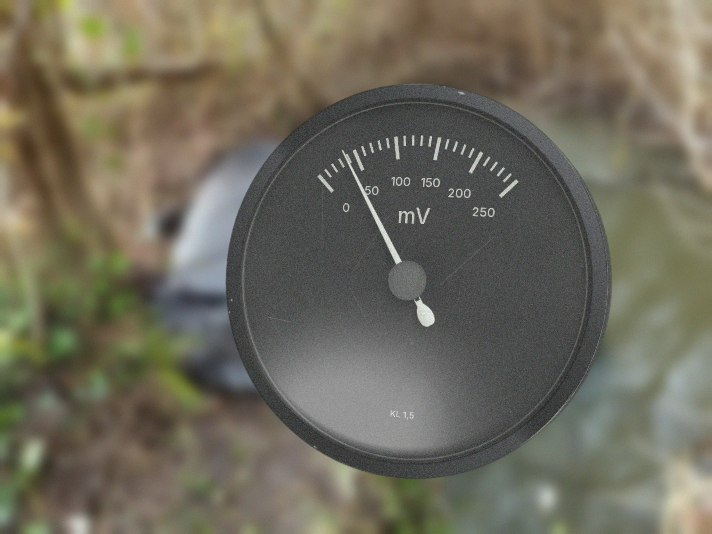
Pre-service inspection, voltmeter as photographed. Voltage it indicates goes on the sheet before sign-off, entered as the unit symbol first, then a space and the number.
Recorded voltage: mV 40
